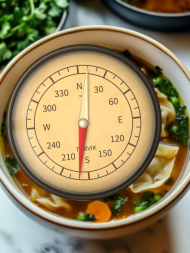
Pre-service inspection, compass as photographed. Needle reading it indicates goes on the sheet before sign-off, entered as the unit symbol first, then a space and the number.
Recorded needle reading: ° 190
